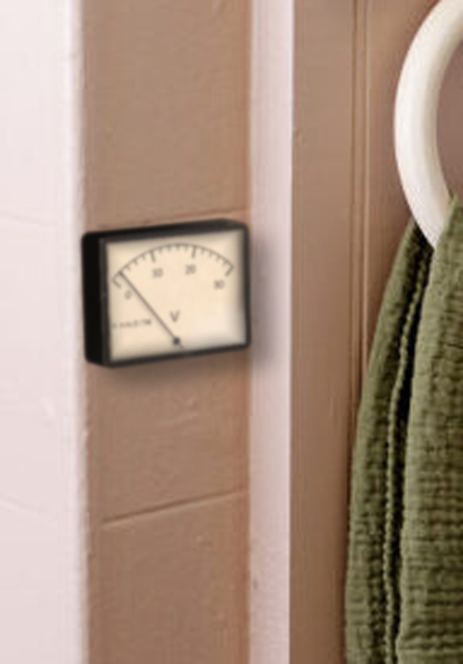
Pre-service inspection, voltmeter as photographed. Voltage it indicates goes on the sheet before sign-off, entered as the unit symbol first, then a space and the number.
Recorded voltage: V 2
